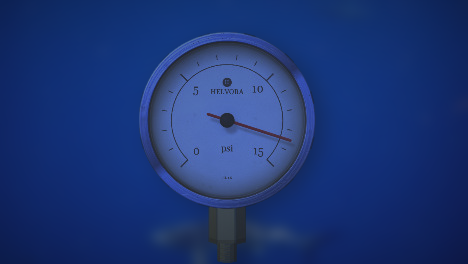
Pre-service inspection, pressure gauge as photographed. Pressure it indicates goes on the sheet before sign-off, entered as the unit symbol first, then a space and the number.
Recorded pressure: psi 13.5
